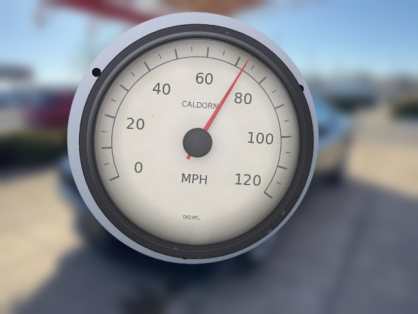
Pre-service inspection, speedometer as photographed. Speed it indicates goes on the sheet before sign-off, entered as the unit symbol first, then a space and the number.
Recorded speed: mph 72.5
